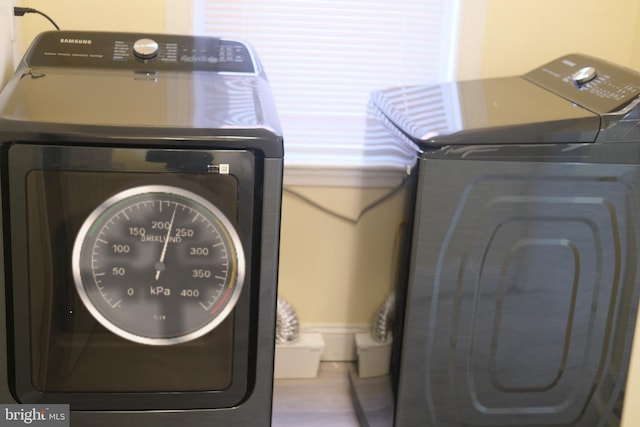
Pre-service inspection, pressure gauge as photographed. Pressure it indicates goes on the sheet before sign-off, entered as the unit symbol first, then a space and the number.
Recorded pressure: kPa 220
